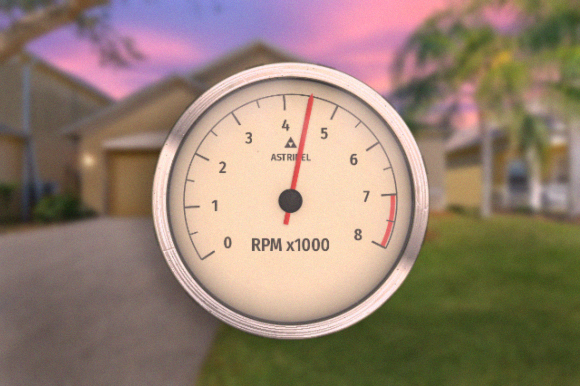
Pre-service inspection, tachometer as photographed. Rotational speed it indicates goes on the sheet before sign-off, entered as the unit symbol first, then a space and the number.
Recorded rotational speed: rpm 4500
